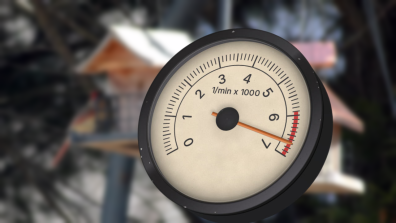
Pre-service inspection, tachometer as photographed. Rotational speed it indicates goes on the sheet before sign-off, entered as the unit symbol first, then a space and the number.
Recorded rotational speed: rpm 6700
